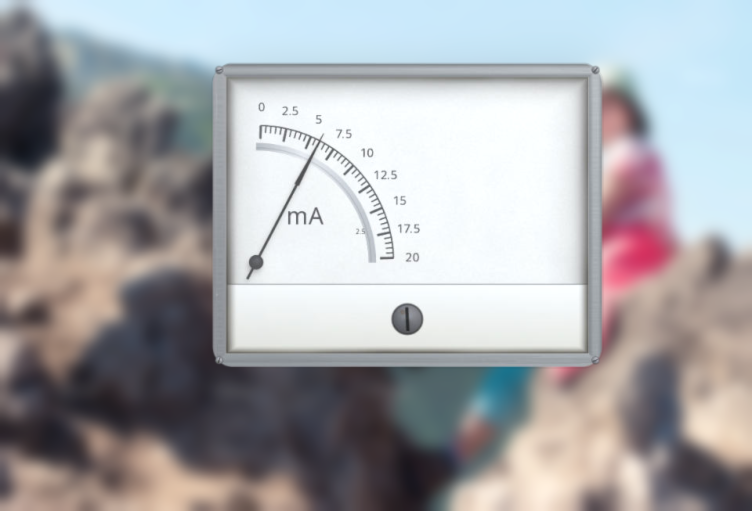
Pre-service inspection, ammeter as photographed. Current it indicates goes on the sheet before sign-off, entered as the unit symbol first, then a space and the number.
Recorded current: mA 6
